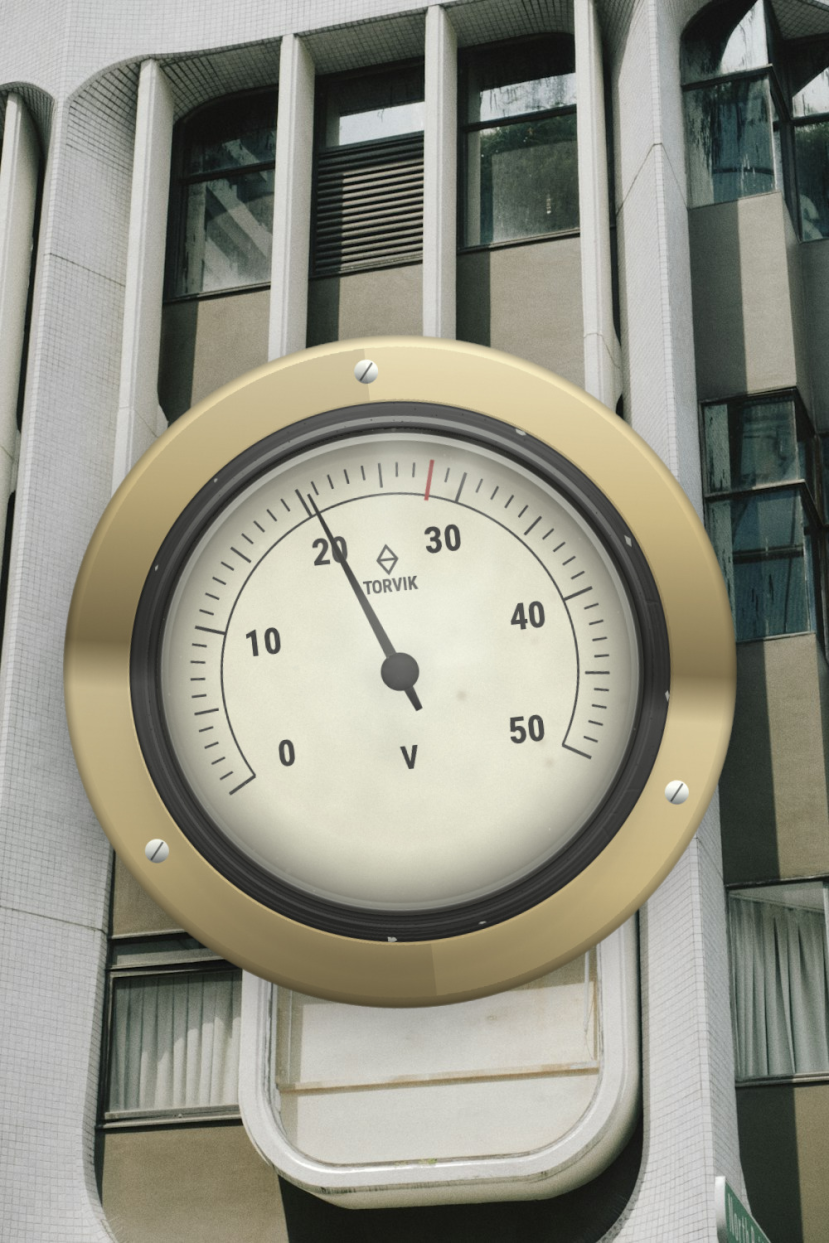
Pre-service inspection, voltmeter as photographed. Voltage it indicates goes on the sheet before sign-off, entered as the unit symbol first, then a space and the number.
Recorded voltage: V 20.5
